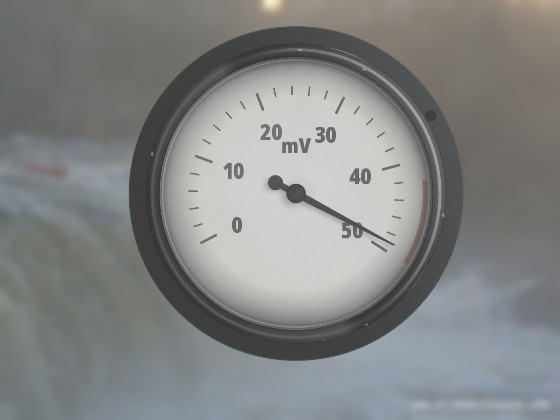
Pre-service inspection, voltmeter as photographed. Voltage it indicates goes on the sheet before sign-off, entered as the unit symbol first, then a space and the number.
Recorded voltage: mV 49
